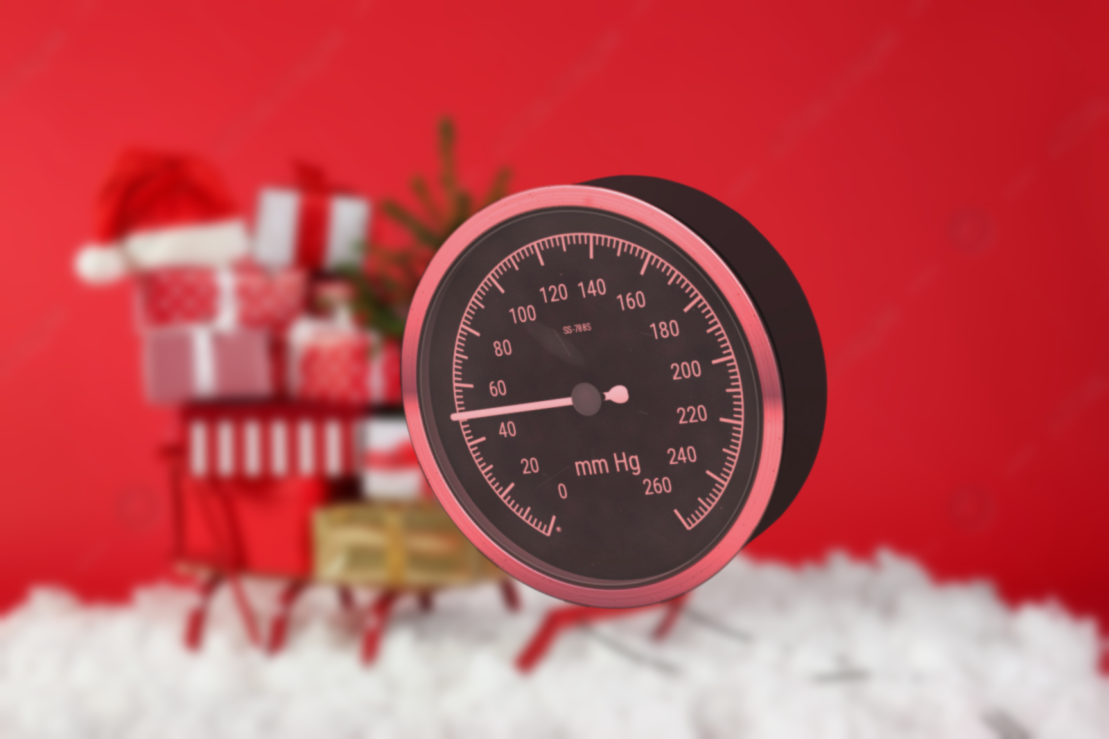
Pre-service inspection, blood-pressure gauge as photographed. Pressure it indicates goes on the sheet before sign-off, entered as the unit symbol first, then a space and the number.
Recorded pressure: mmHg 50
